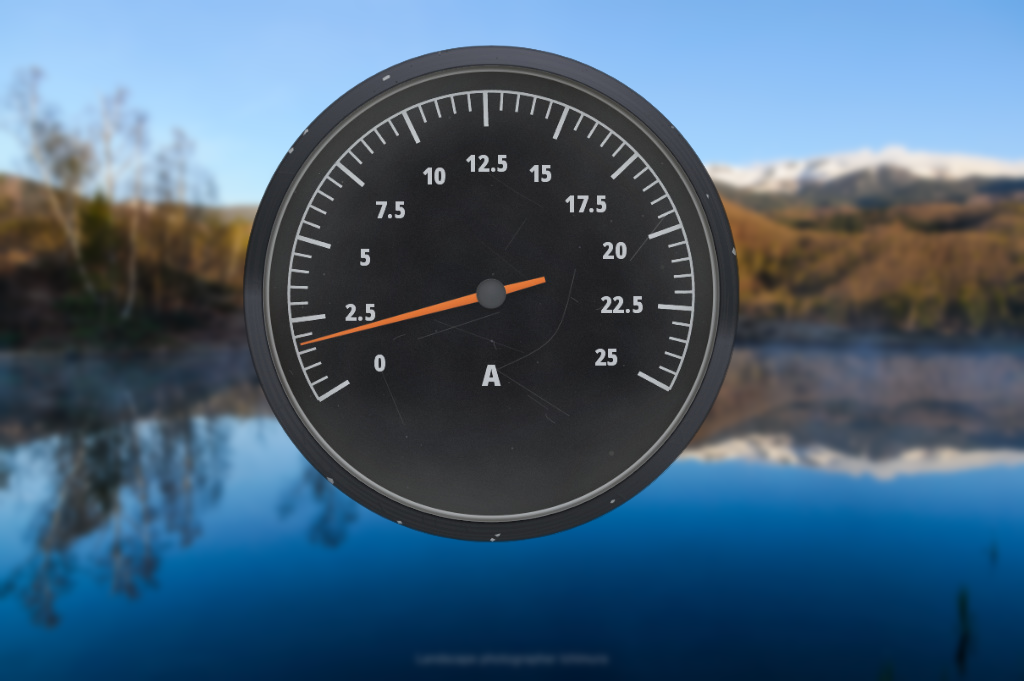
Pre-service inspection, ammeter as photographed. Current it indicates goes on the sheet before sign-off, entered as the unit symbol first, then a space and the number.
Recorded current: A 1.75
